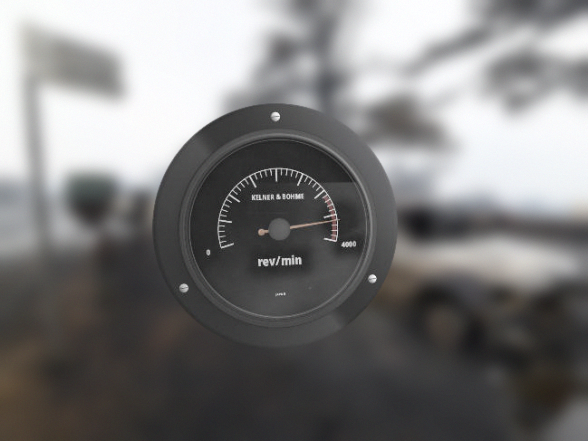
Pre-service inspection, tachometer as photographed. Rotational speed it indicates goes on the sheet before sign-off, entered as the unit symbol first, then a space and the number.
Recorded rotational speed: rpm 3600
